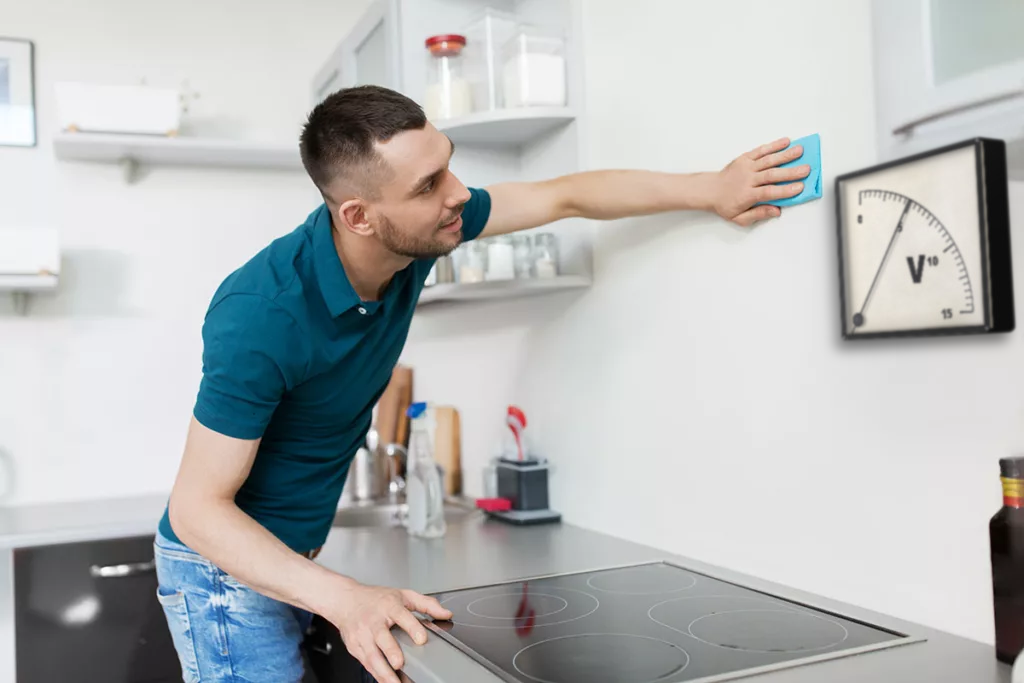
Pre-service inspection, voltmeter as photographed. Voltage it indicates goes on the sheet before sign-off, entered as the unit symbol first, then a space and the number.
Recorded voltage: V 5
